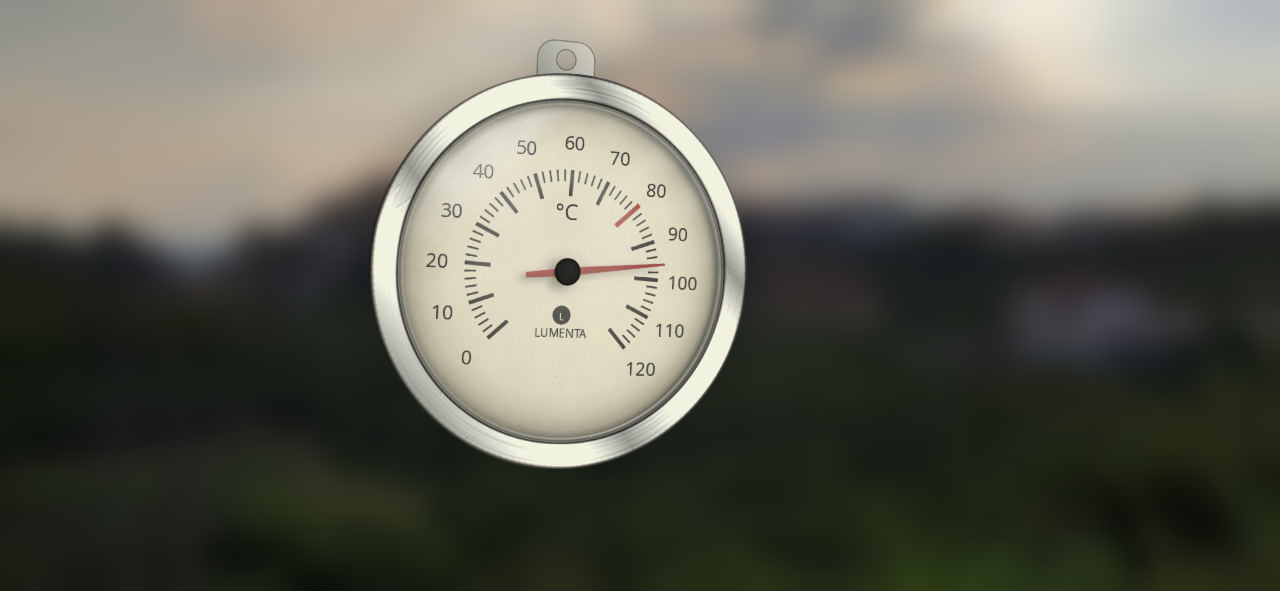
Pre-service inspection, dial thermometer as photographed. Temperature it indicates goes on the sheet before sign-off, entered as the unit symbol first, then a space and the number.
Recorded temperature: °C 96
